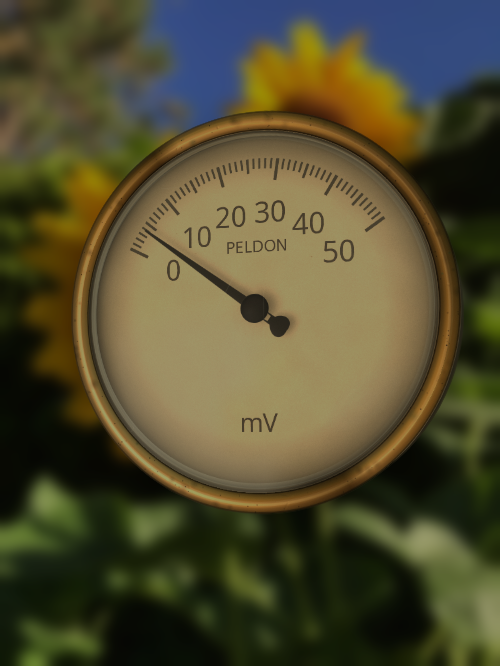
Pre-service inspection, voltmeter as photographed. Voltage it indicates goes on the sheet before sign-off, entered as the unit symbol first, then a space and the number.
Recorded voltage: mV 4
